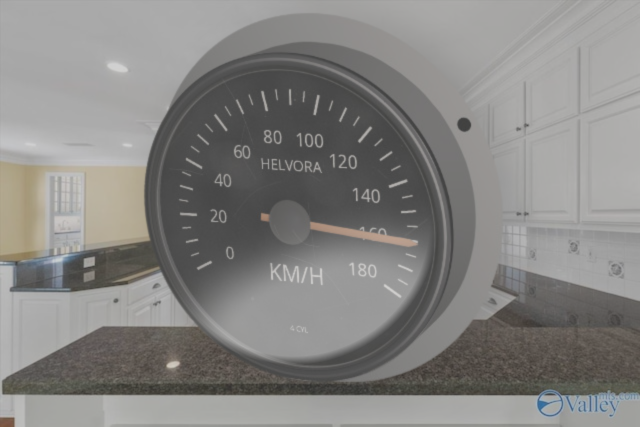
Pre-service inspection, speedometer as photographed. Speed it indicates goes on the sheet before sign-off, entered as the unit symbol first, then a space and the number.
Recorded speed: km/h 160
